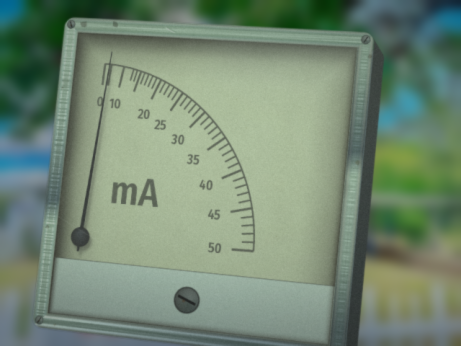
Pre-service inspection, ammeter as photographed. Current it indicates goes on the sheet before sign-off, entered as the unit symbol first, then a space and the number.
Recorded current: mA 5
